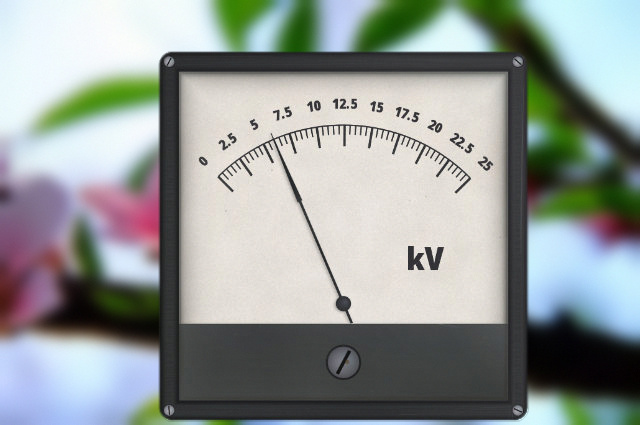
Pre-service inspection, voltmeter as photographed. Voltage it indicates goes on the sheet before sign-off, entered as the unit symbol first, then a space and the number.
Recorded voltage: kV 6
